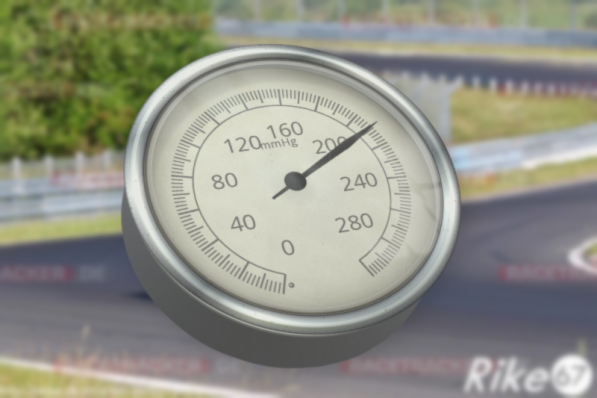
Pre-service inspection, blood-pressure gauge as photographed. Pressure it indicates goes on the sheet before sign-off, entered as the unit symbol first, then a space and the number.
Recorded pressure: mmHg 210
